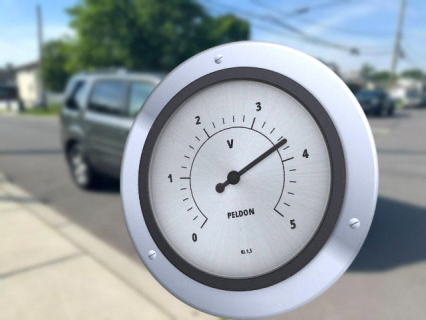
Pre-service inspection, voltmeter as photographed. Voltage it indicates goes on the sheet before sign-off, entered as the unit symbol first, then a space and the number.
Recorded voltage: V 3.7
